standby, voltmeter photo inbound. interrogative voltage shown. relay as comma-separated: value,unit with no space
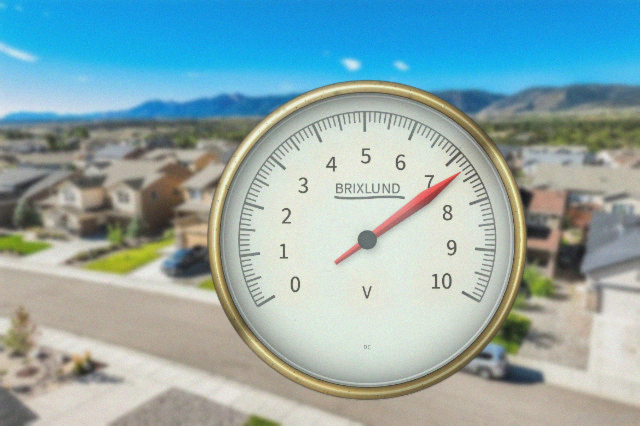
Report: 7.3,V
